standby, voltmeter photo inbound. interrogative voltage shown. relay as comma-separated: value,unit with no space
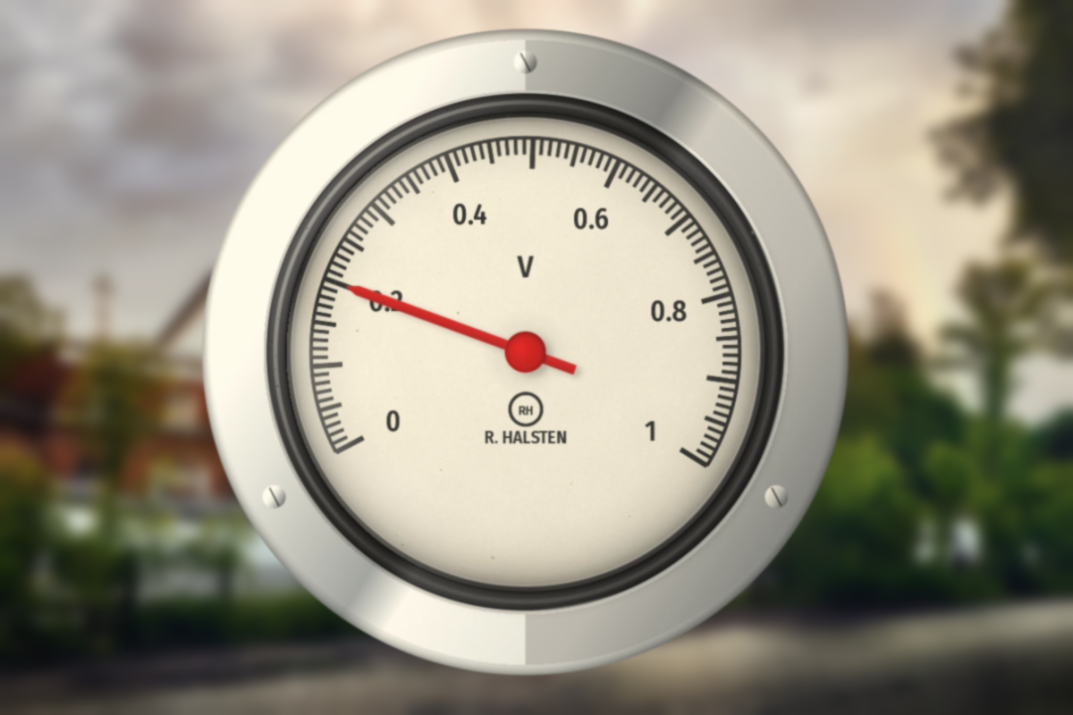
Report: 0.2,V
